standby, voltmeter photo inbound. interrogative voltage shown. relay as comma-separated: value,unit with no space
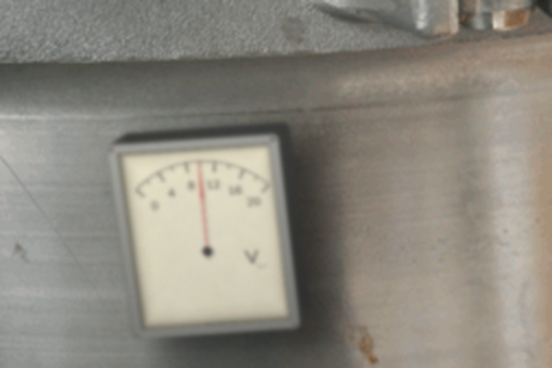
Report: 10,V
